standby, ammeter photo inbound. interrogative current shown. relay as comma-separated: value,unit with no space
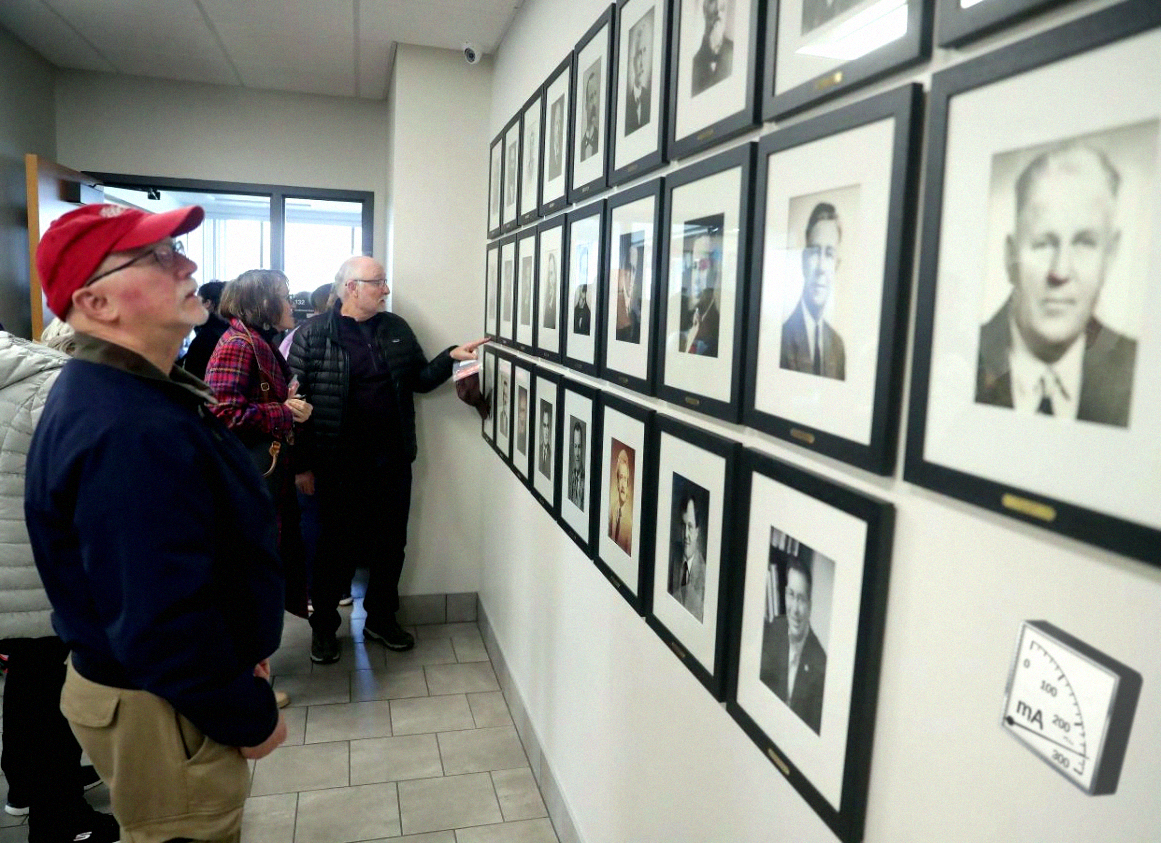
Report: 260,mA
